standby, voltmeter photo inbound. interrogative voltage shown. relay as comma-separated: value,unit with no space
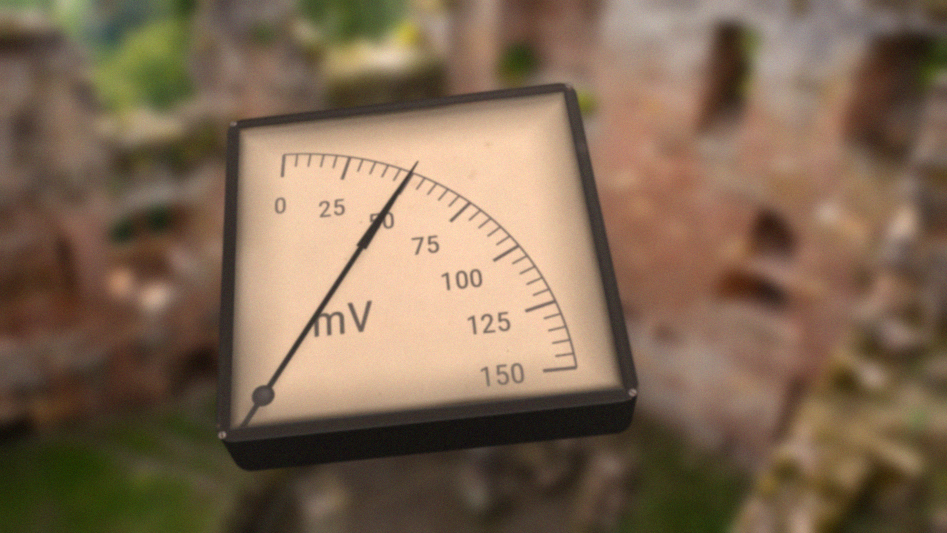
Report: 50,mV
